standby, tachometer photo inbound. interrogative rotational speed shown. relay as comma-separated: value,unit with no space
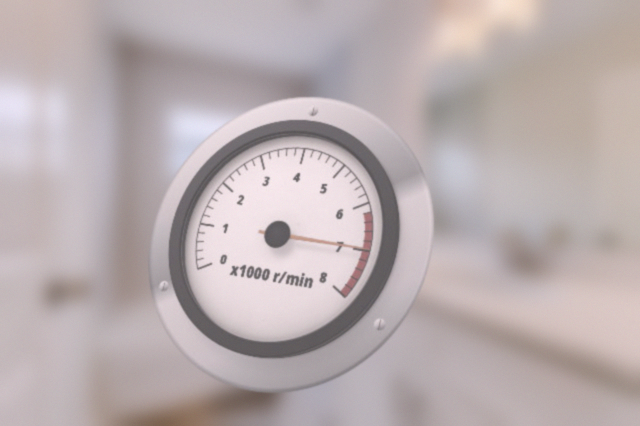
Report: 7000,rpm
